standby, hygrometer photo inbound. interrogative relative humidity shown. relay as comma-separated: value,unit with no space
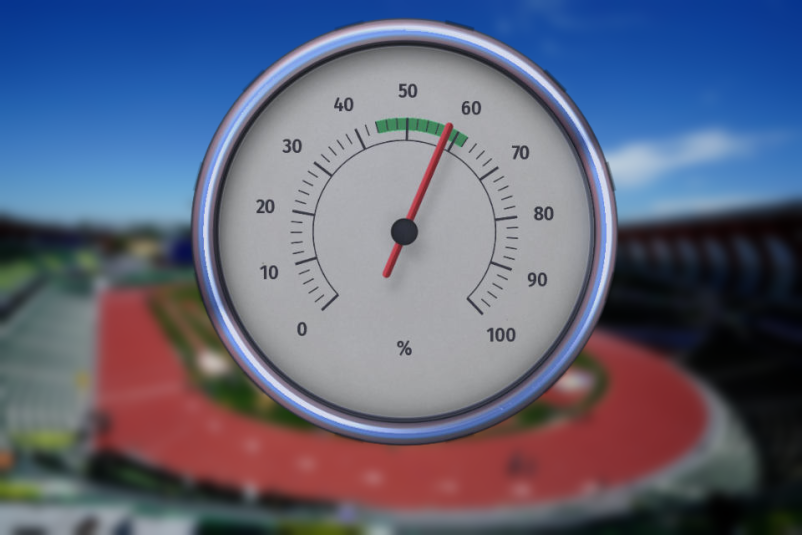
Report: 58,%
